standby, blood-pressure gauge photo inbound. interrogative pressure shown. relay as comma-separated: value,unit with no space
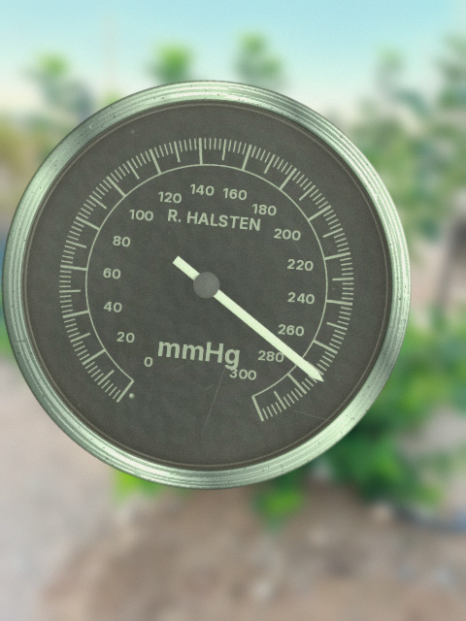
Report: 272,mmHg
